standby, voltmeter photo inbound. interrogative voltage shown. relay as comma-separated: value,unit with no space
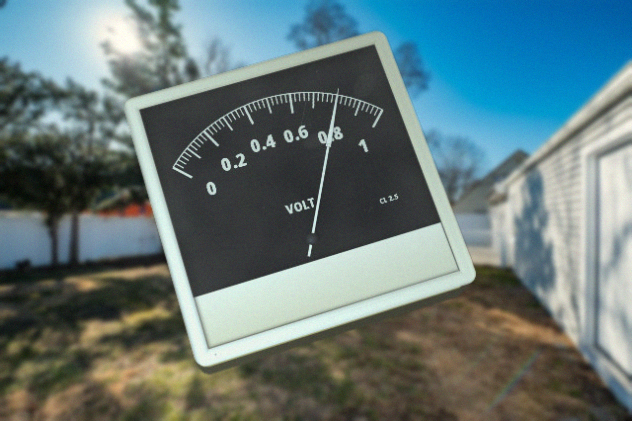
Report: 0.8,V
